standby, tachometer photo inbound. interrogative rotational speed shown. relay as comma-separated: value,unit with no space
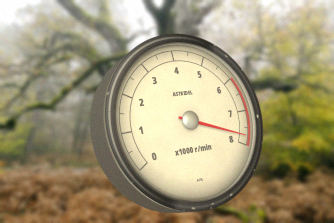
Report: 7750,rpm
